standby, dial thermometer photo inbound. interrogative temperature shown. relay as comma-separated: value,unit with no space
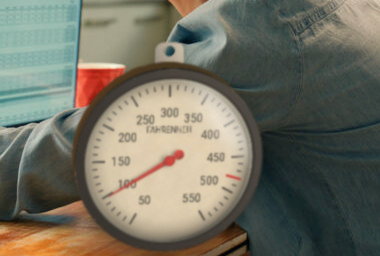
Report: 100,°F
